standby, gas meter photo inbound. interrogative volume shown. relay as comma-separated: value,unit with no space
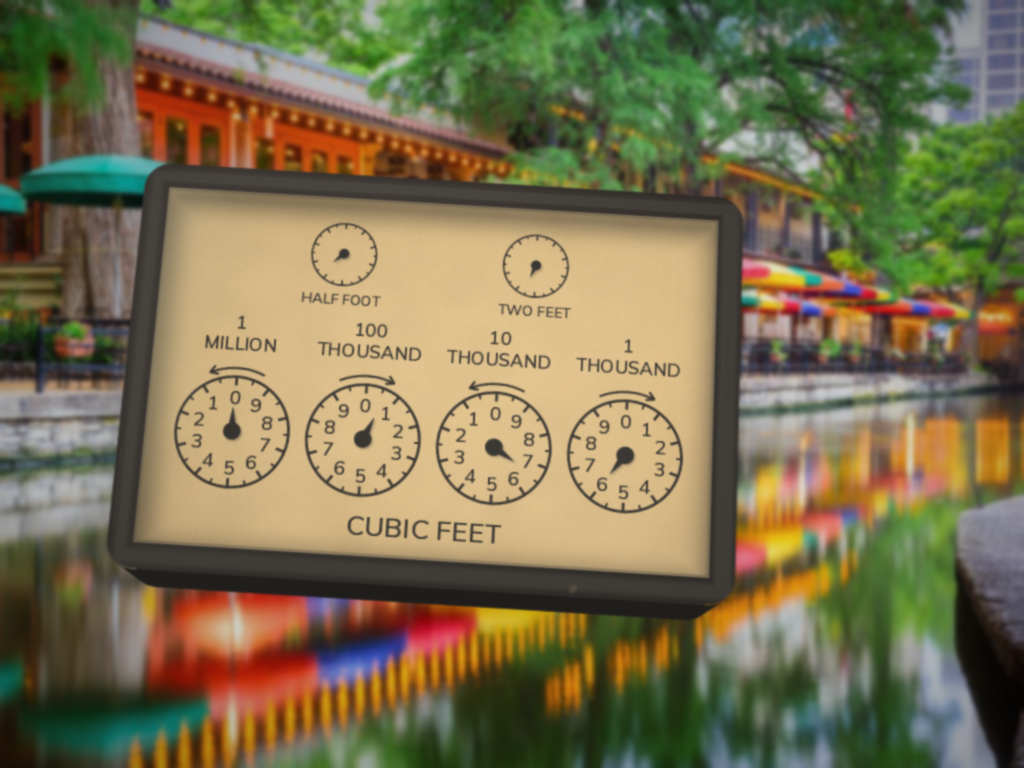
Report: 6600,ft³
